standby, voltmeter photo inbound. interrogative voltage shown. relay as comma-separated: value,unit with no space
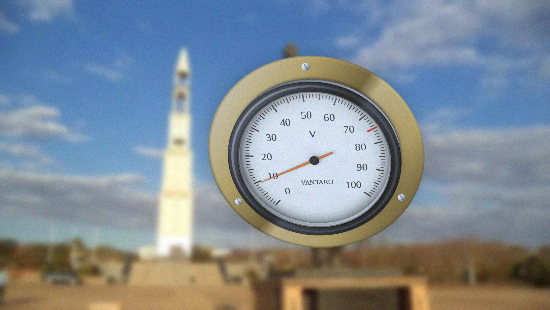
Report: 10,V
